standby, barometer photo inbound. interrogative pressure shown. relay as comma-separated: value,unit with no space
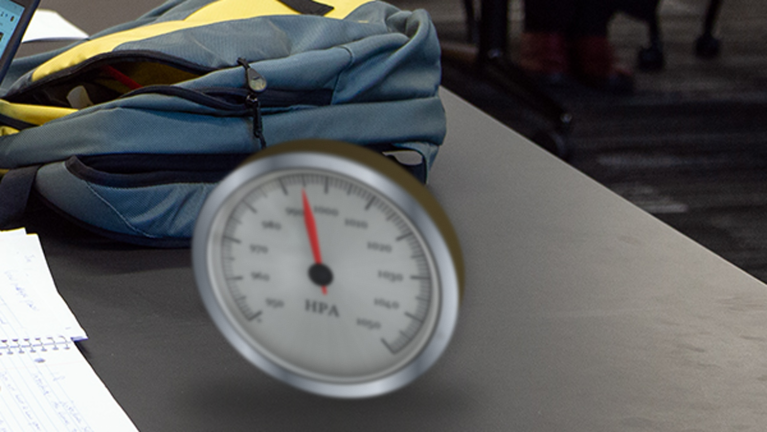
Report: 995,hPa
